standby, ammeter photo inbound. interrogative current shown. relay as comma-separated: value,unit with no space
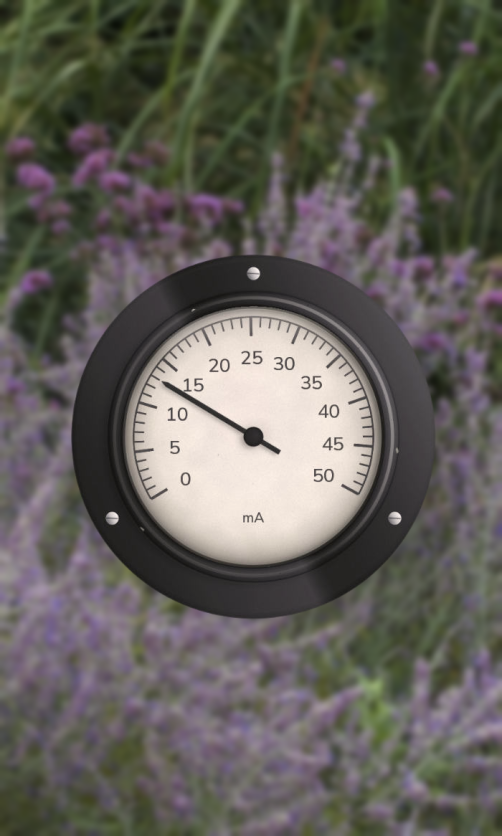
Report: 13,mA
